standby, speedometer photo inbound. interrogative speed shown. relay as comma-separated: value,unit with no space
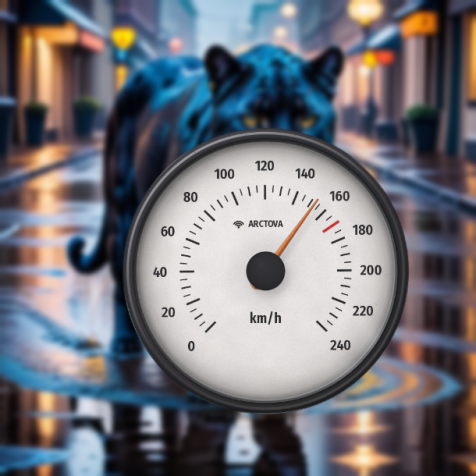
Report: 152.5,km/h
